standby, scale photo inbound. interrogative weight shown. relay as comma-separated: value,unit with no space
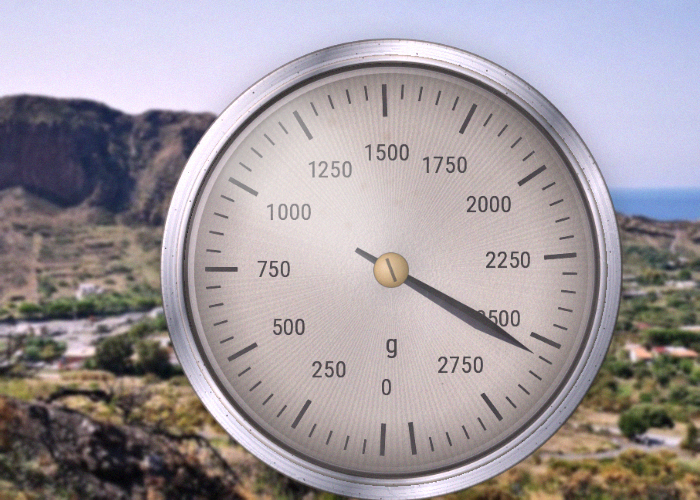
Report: 2550,g
